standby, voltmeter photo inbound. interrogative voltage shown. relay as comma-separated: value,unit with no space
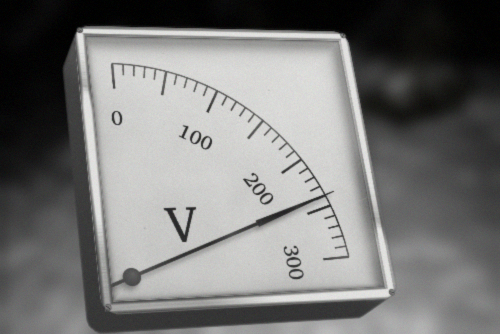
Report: 240,V
